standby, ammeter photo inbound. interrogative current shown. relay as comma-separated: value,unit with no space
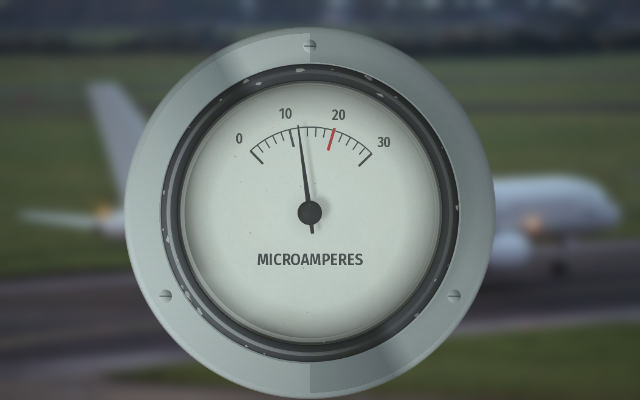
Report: 12,µA
